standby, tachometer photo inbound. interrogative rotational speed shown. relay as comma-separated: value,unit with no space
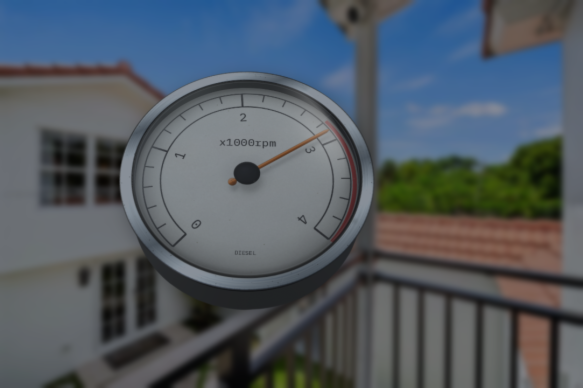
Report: 2900,rpm
